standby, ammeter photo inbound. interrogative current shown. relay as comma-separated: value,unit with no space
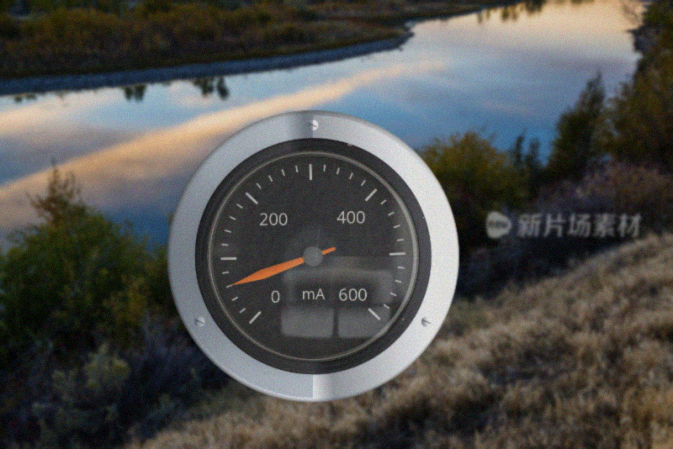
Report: 60,mA
